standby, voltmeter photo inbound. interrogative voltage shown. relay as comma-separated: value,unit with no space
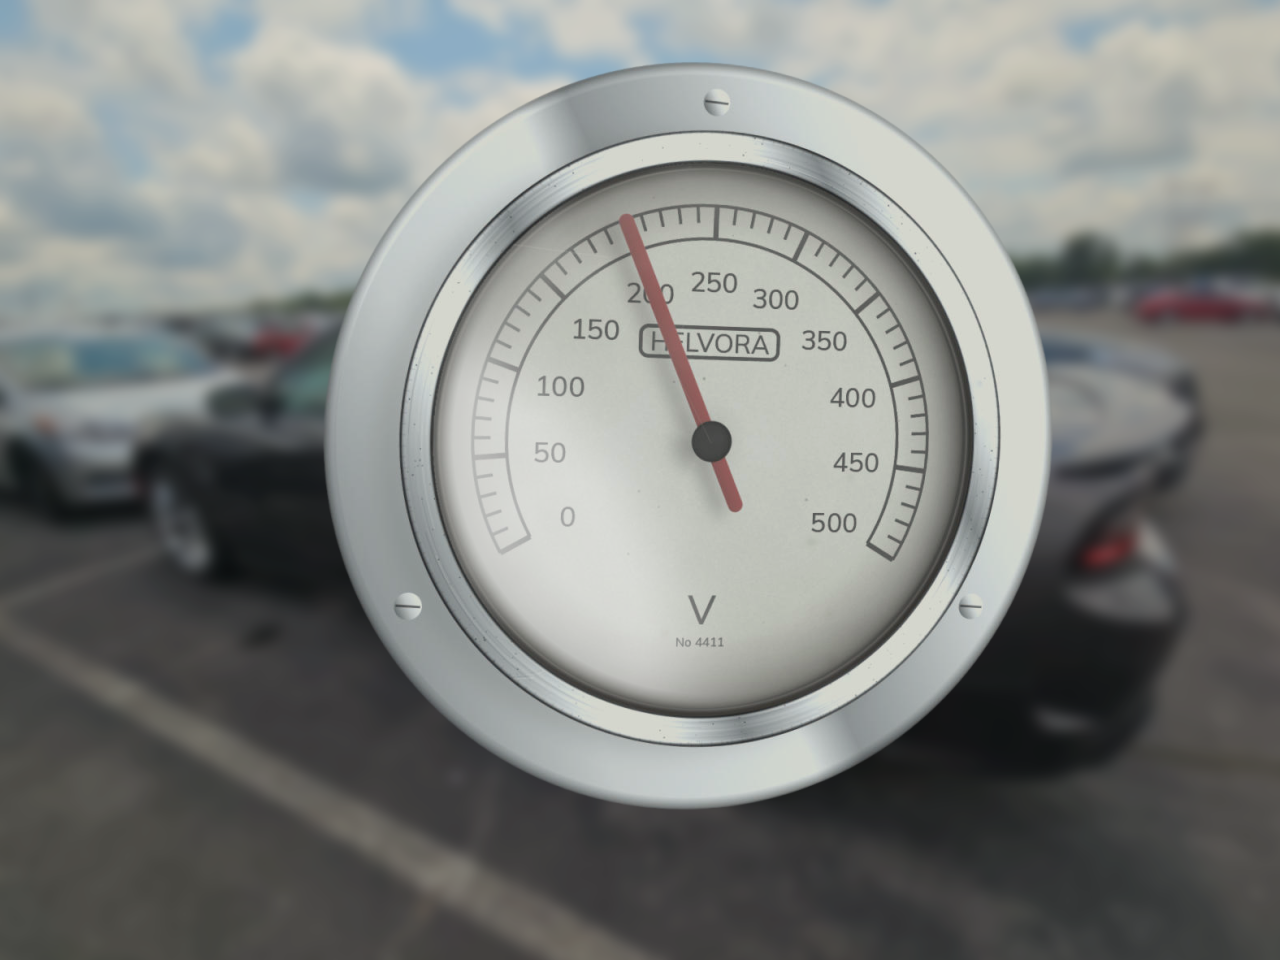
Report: 200,V
